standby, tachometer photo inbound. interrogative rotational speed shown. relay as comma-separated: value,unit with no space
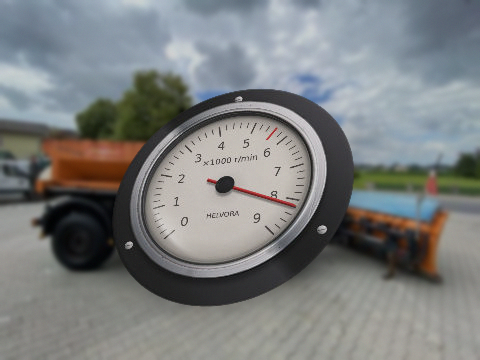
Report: 8200,rpm
